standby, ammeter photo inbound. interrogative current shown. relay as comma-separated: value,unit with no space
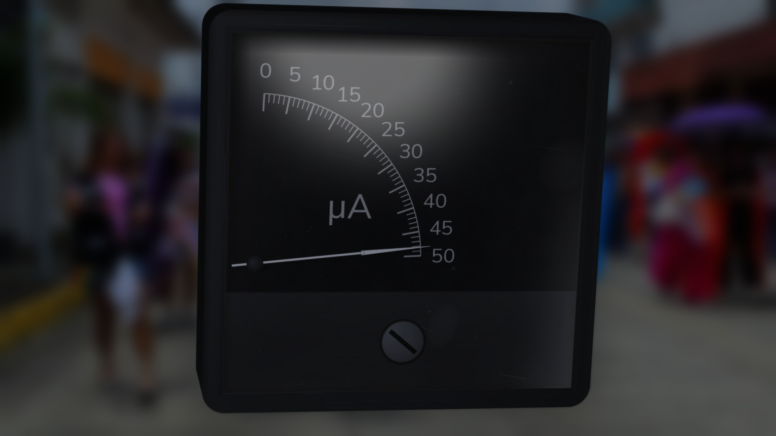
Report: 48,µA
